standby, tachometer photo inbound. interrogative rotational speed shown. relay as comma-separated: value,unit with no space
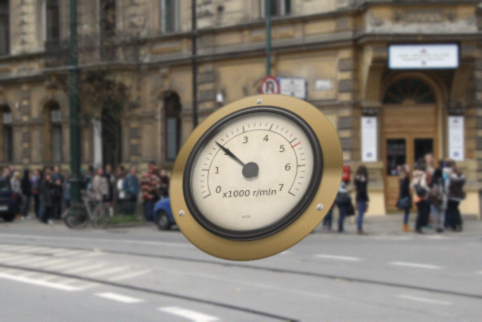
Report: 2000,rpm
